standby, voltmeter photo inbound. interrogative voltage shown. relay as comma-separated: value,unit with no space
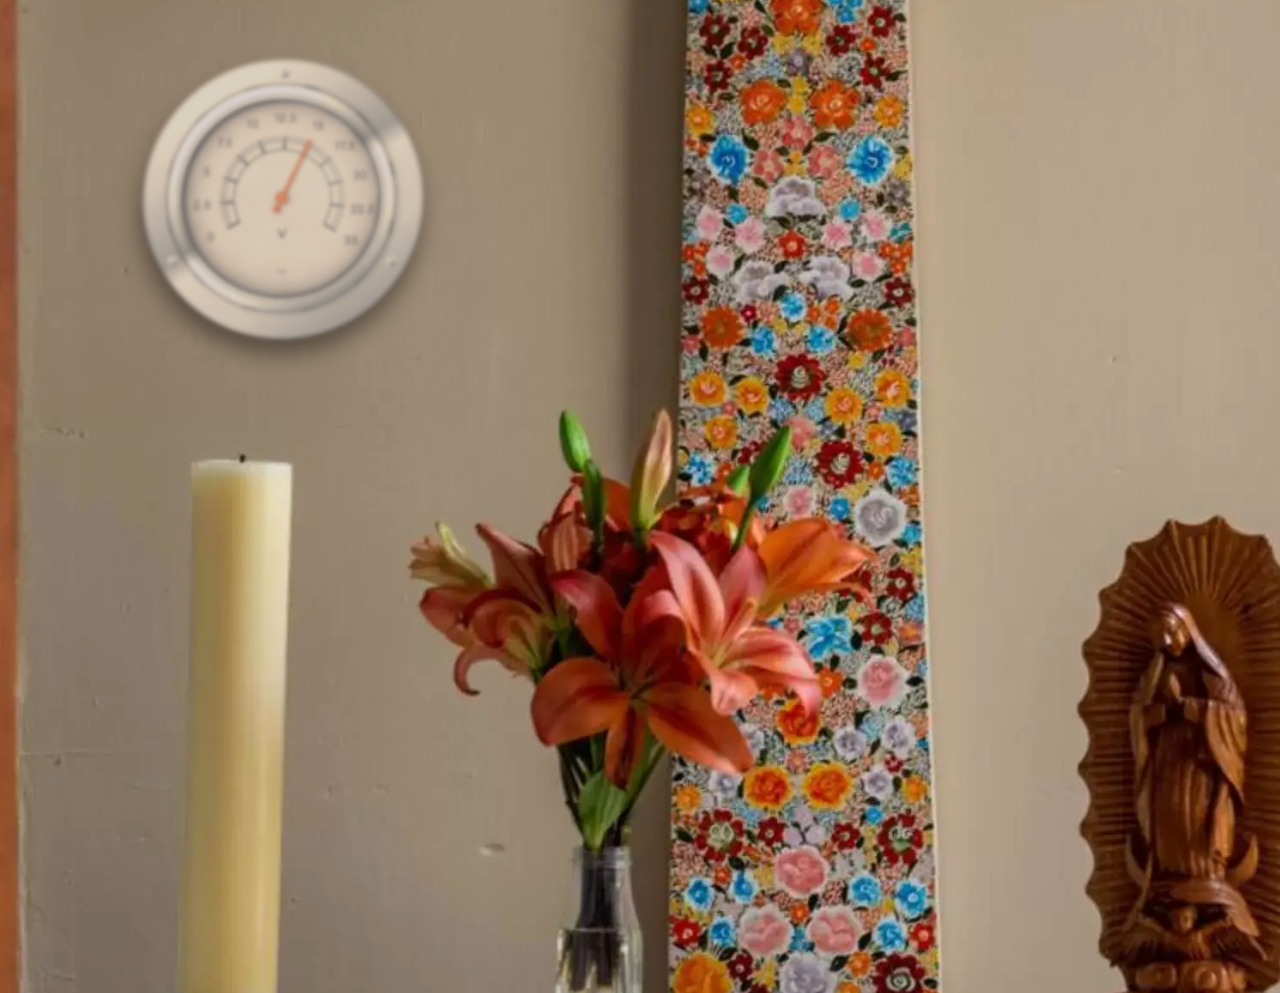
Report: 15,V
